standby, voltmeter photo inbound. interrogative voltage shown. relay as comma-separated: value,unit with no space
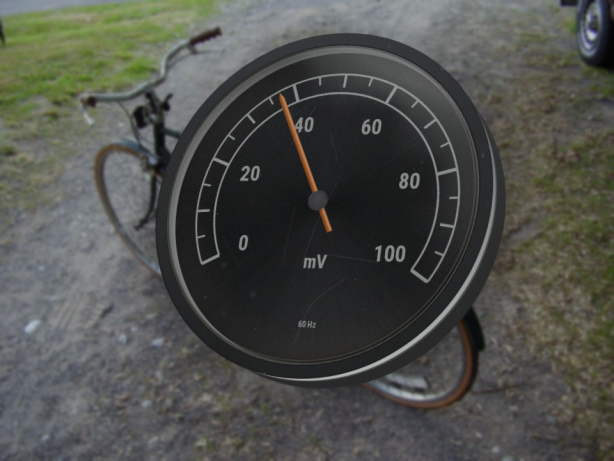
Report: 37.5,mV
